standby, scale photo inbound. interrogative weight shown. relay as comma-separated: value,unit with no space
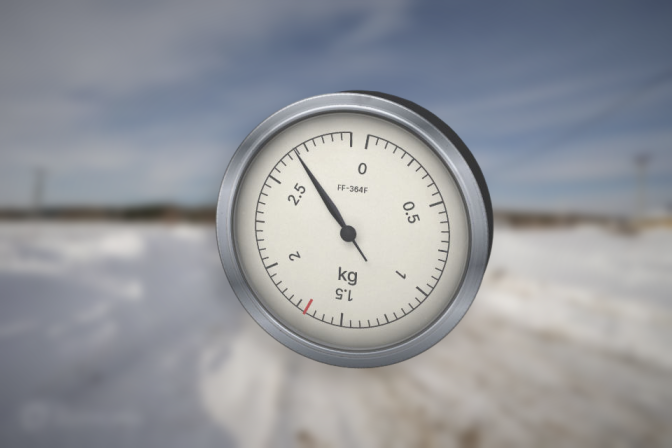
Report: 2.7,kg
